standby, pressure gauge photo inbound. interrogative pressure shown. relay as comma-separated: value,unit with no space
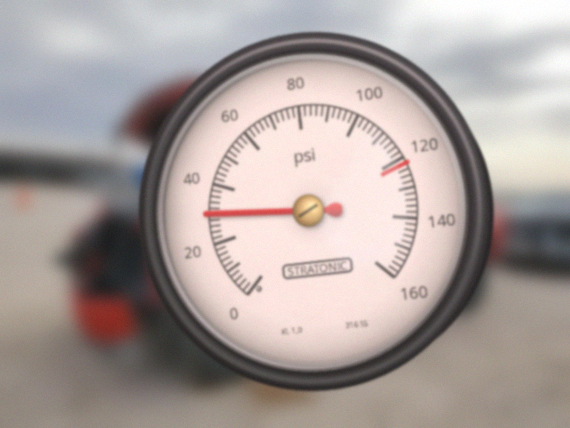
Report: 30,psi
